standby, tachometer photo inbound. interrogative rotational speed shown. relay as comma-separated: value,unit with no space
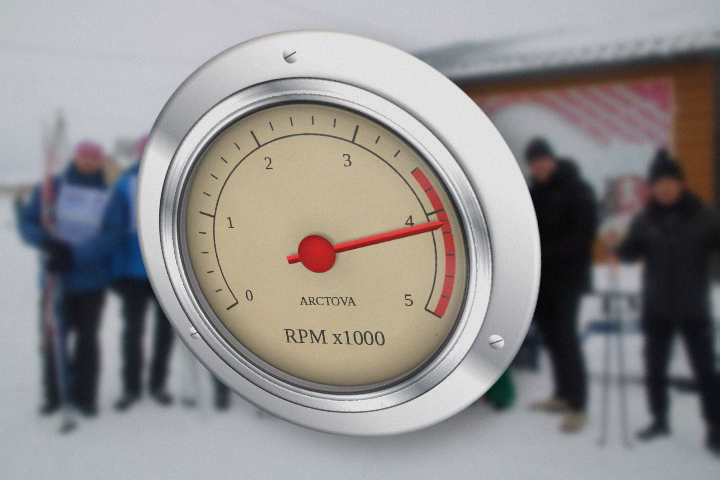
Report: 4100,rpm
